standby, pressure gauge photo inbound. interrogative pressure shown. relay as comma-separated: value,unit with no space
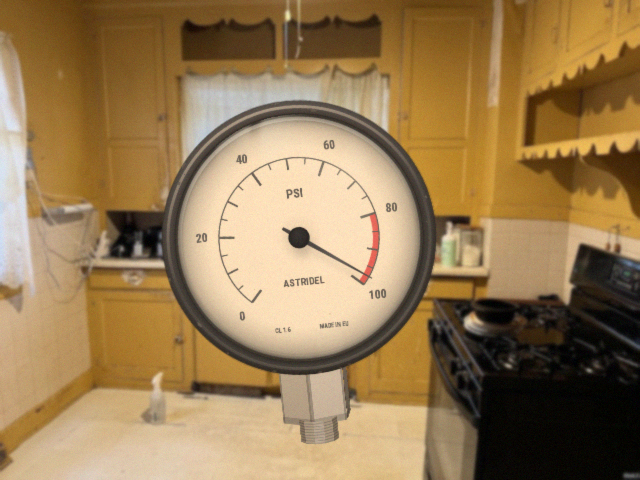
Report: 97.5,psi
